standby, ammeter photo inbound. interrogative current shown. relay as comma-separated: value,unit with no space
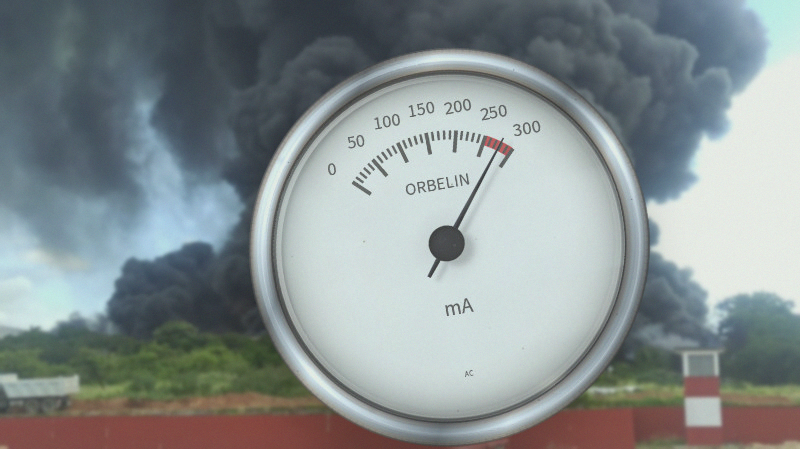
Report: 280,mA
